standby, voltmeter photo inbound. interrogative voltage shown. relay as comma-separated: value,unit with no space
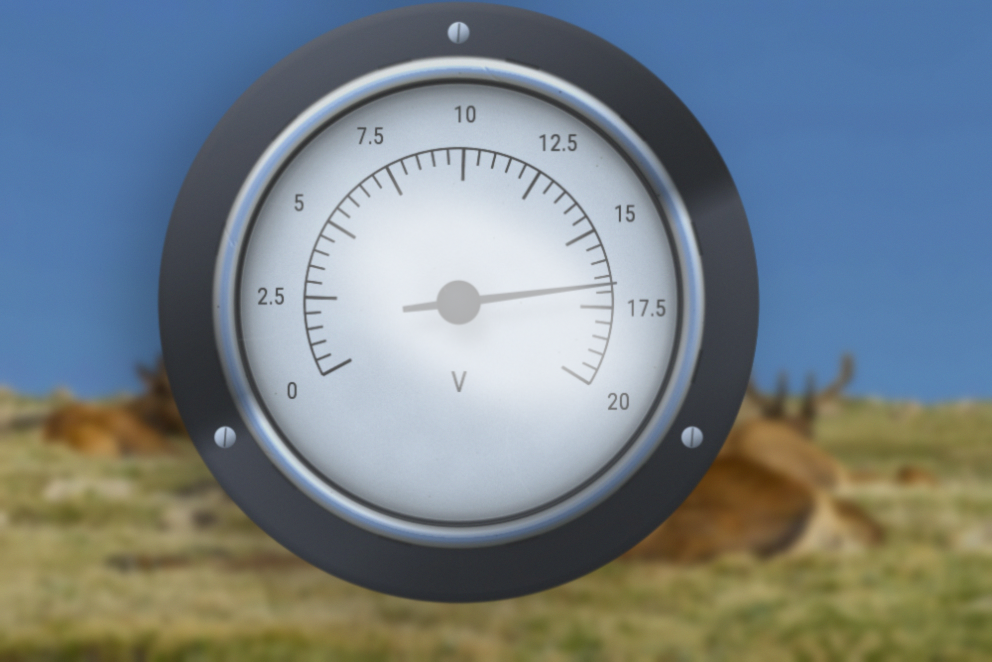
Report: 16.75,V
